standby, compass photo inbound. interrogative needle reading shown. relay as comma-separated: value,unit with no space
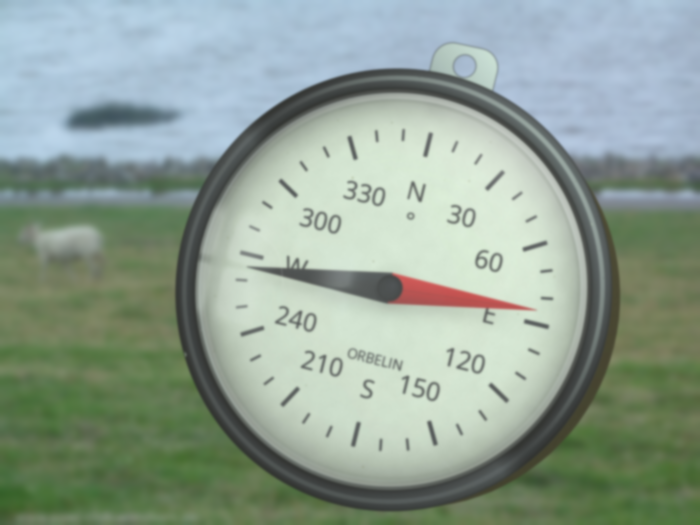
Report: 85,°
